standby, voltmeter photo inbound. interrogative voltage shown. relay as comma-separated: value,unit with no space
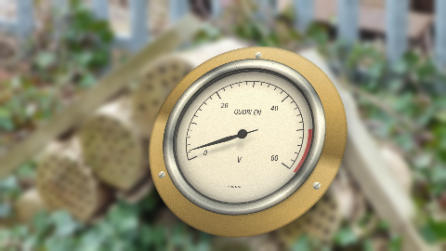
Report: 2,V
